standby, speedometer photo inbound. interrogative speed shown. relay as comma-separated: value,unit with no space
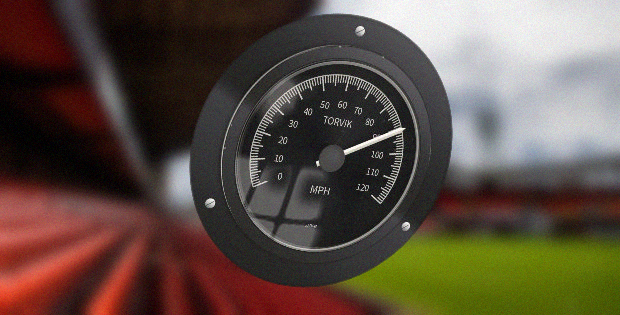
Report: 90,mph
